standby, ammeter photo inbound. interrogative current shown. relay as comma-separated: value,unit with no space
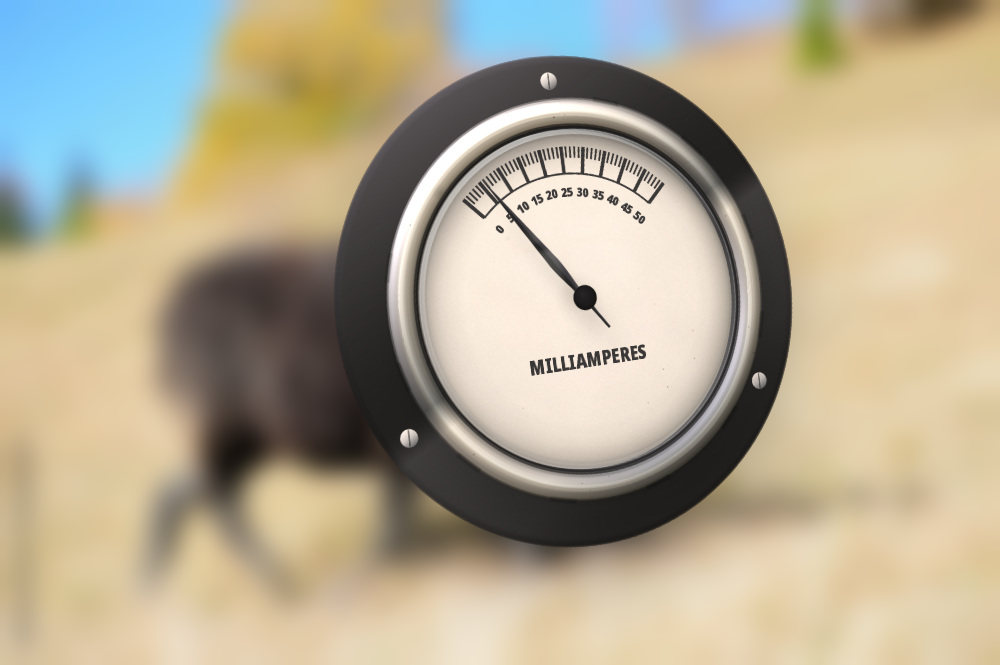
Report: 5,mA
